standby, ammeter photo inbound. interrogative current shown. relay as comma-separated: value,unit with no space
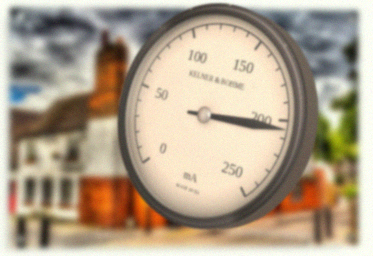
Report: 205,mA
